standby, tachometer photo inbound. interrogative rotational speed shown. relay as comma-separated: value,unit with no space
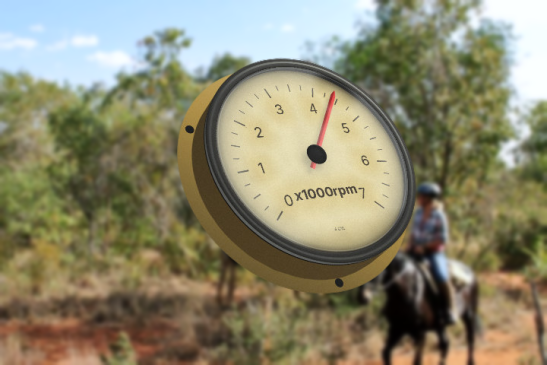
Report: 4375,rpm
